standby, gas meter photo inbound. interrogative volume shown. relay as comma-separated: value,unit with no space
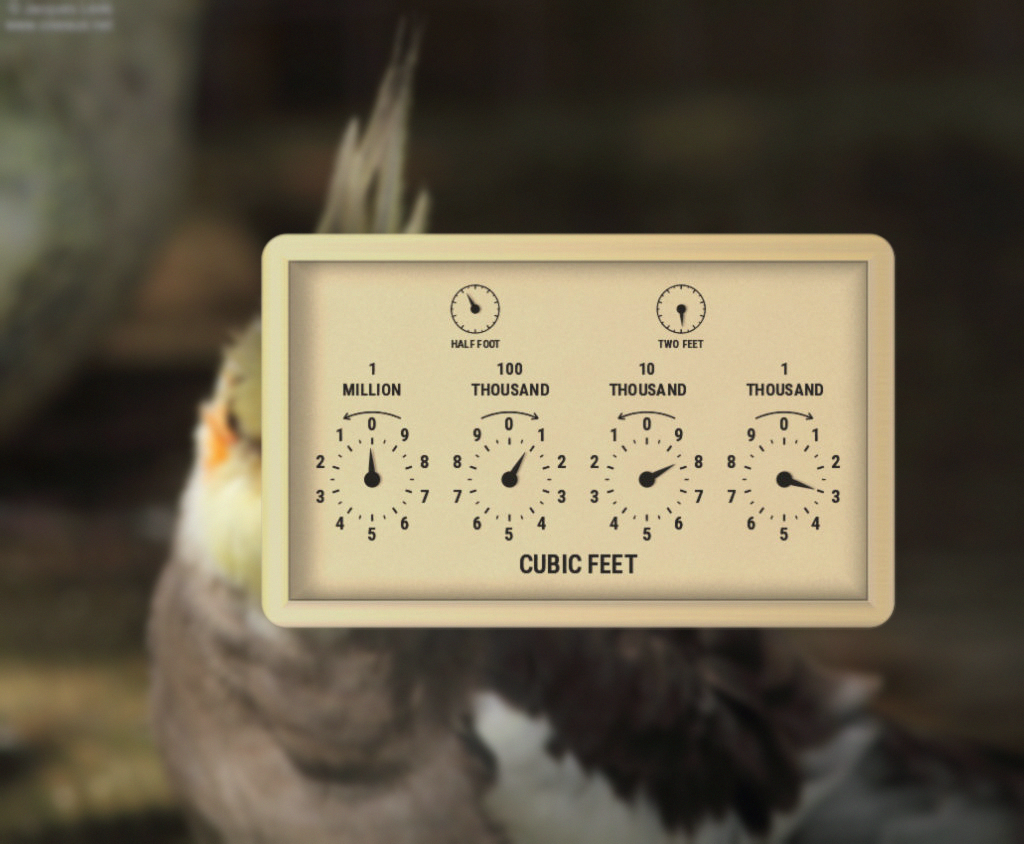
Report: 8300,ft³
